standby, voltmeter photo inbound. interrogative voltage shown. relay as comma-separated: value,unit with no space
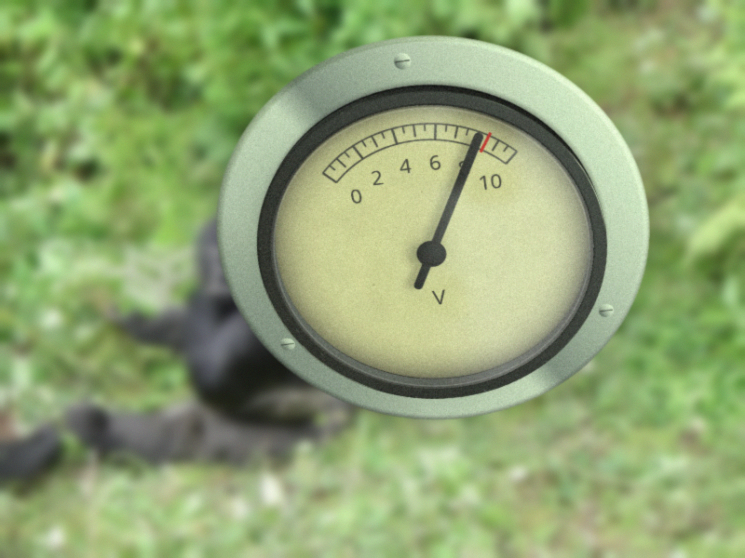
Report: 8,V
